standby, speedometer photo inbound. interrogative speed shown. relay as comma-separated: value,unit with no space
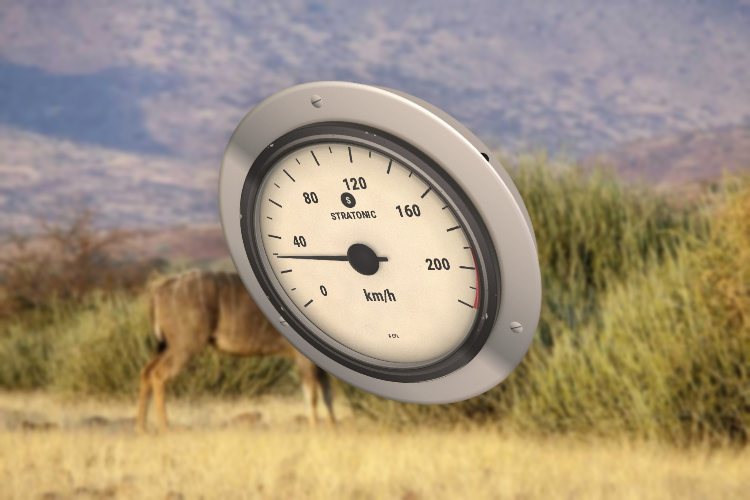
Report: 30,km/h
